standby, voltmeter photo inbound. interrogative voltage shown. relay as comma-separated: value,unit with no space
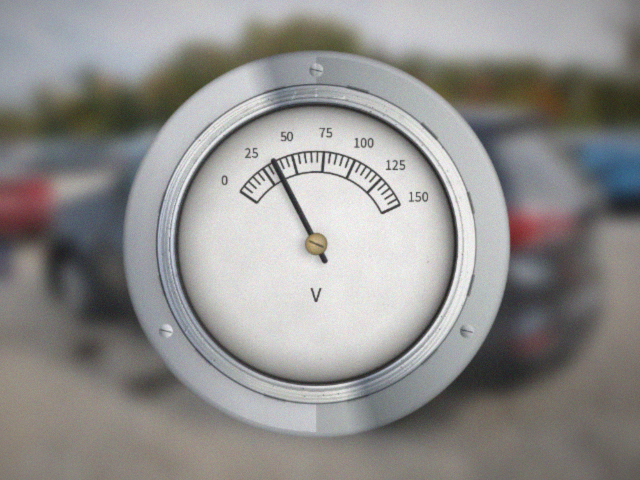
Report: 35,V
